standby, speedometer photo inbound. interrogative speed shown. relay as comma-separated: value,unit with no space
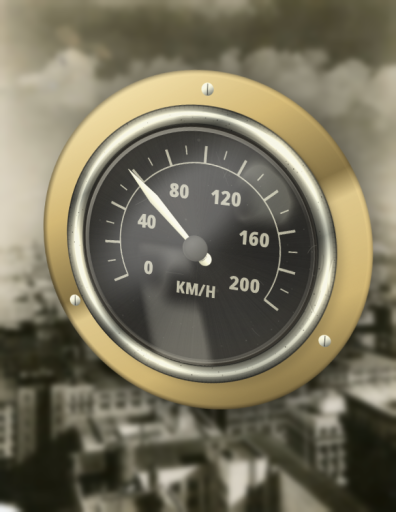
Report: 60,km/h
